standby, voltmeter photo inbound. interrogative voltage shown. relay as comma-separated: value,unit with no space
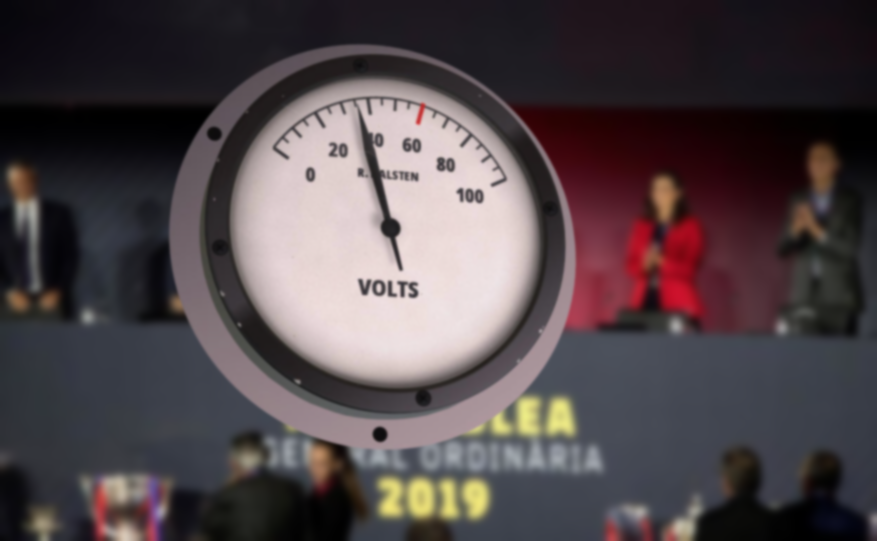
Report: 35,V
